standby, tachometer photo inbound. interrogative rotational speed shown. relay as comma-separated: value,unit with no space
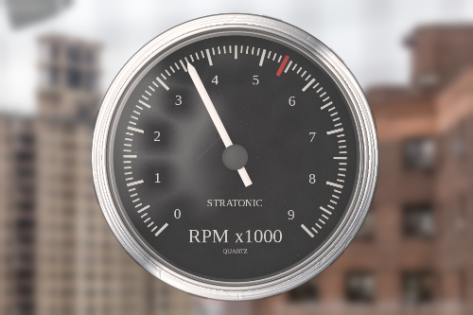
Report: 3600,rpm
